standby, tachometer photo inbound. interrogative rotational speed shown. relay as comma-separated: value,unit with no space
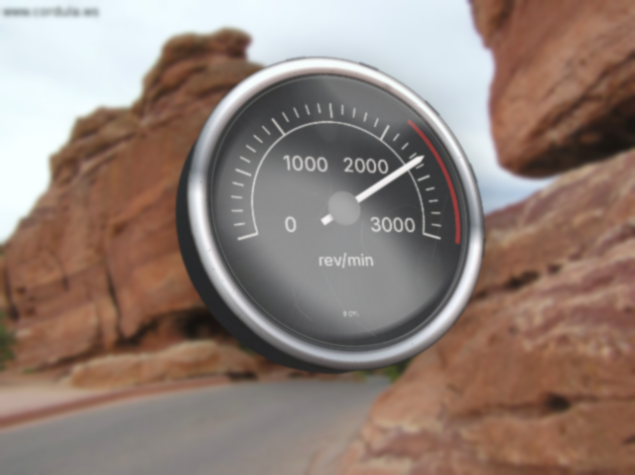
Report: 2350,rpm
